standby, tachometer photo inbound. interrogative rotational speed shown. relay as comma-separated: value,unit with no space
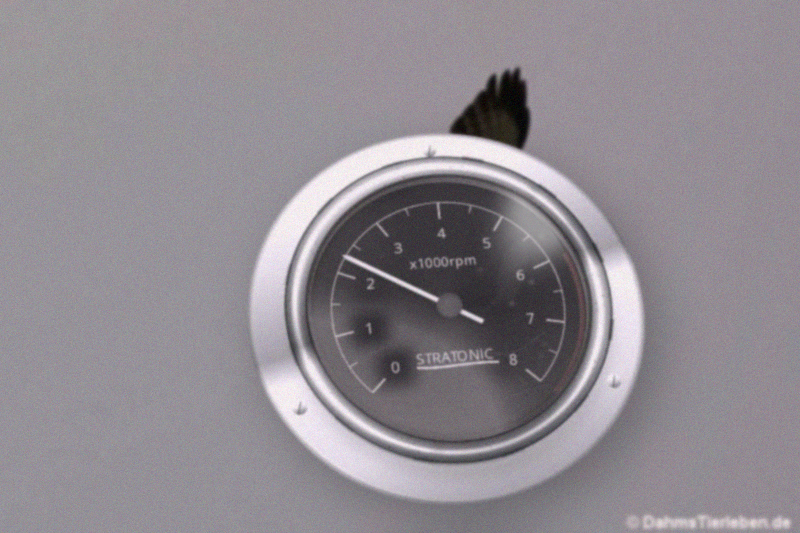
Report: 2250,rpm
